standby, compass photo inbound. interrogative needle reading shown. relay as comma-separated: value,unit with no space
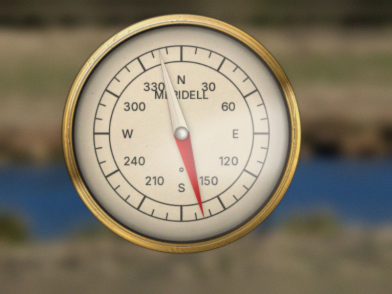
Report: 165,°
